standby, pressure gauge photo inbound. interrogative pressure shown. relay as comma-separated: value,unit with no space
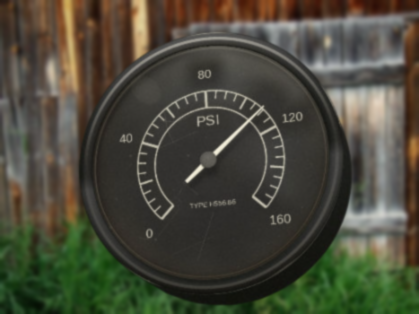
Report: 110,psi
